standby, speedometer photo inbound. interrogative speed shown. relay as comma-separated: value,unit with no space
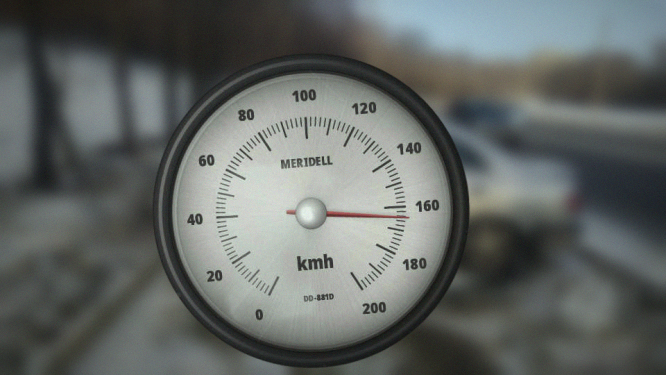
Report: 164,km/h
